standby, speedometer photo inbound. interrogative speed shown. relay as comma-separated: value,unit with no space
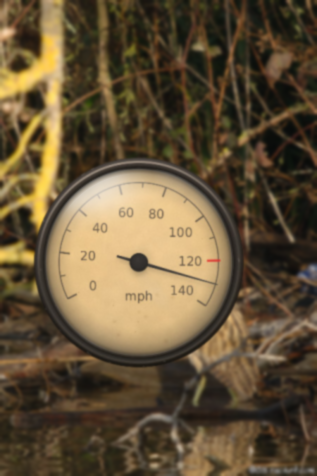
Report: 130,mph
